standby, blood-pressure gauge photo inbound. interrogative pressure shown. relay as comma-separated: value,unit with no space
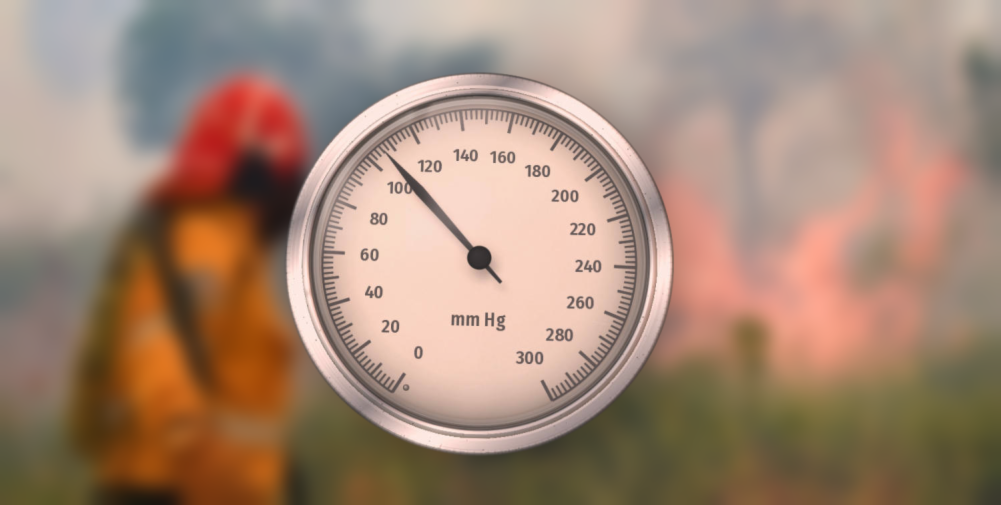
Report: 106,mmHg
